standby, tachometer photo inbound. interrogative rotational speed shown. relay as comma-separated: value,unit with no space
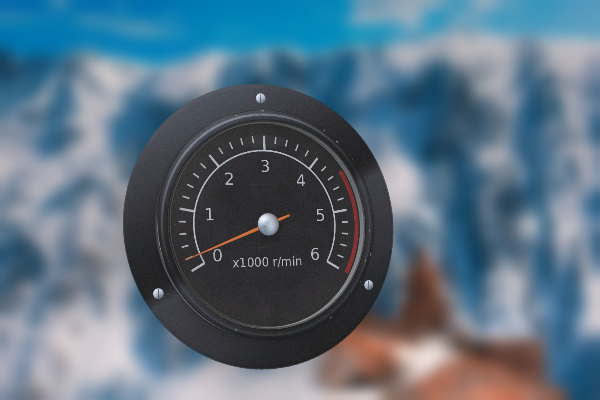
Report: 200,rpm
